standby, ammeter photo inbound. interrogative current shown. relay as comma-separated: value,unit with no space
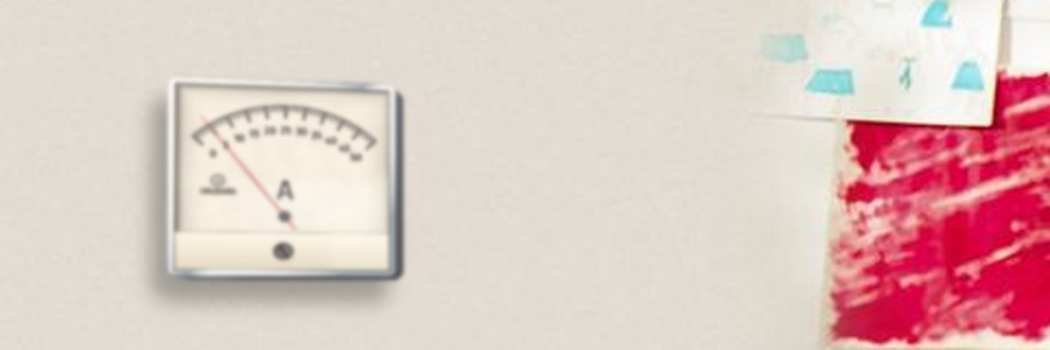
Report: 5,A
